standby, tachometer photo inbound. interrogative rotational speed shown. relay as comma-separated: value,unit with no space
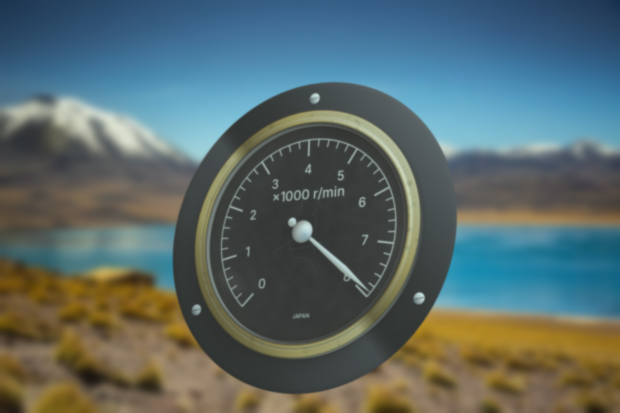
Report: 7900,rpm
